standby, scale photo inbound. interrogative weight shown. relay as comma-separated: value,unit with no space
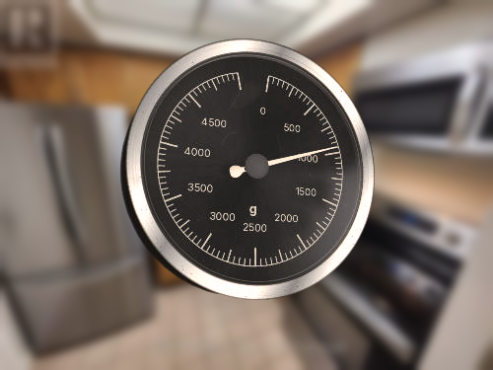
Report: 950,g
